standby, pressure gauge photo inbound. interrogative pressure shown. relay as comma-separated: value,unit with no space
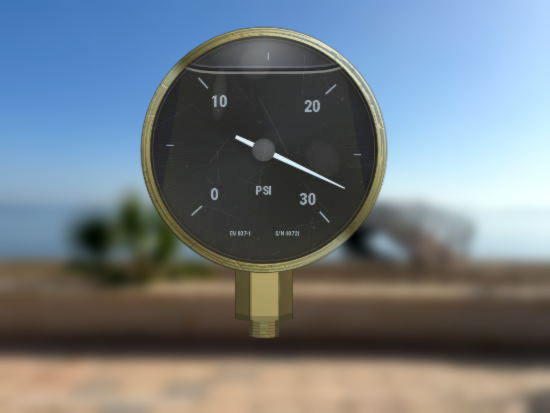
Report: 27.5,psi
